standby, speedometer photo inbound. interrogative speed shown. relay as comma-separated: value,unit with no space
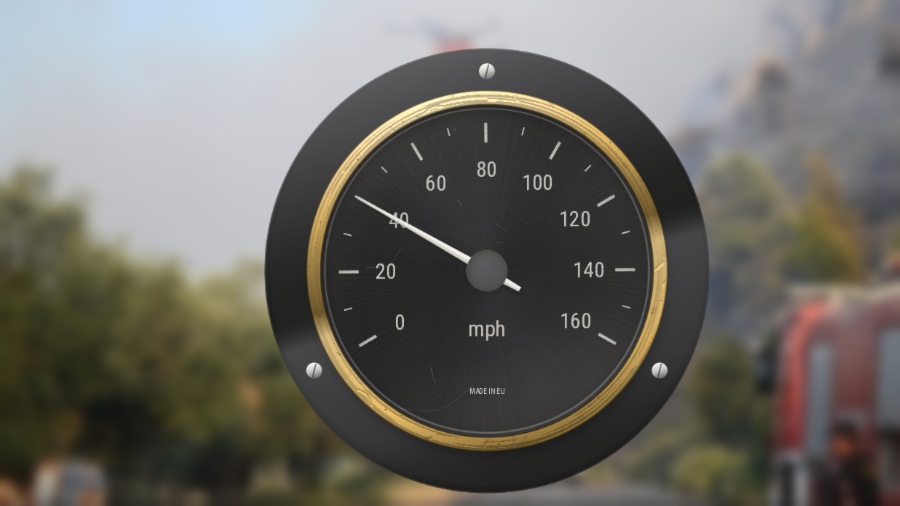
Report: 40,mph
